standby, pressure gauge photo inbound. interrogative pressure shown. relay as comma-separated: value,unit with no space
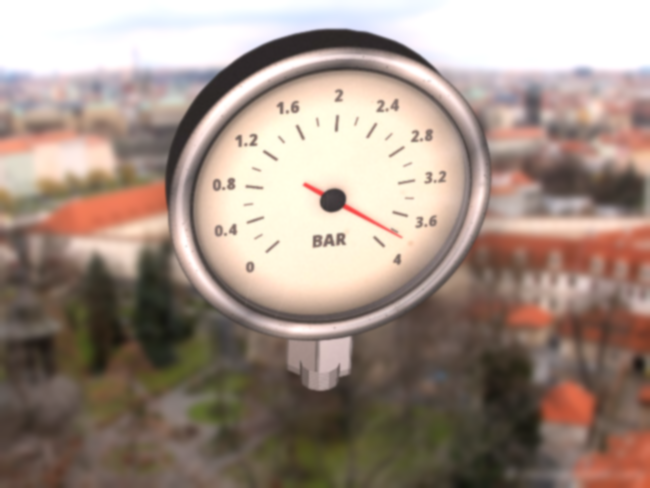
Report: 3.8,bar
